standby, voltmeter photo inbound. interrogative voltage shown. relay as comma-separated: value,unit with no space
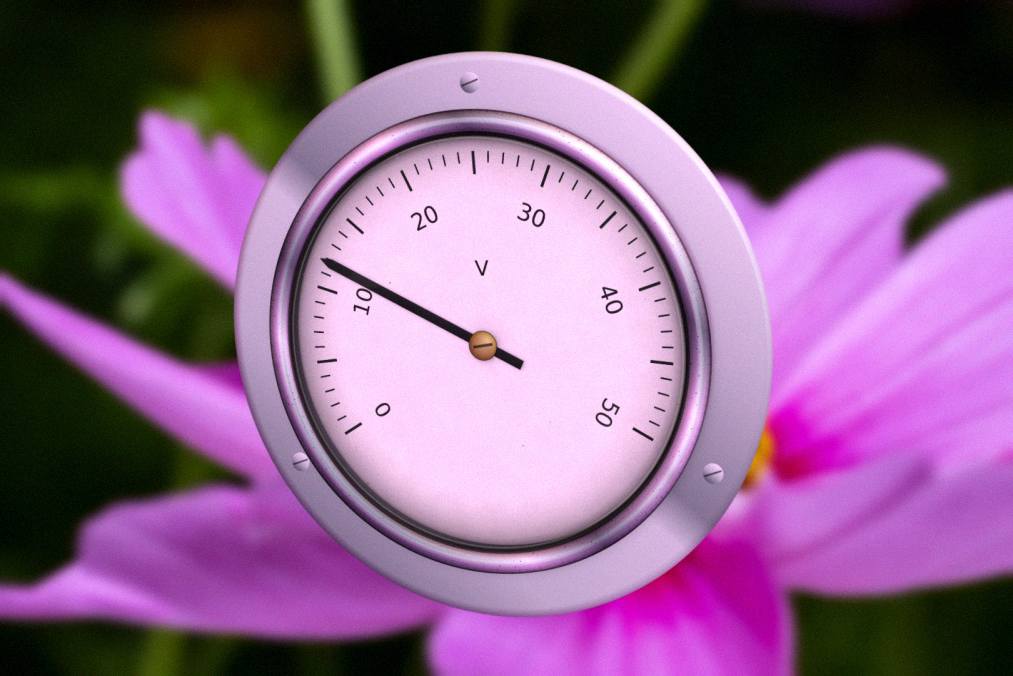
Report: 12,V
